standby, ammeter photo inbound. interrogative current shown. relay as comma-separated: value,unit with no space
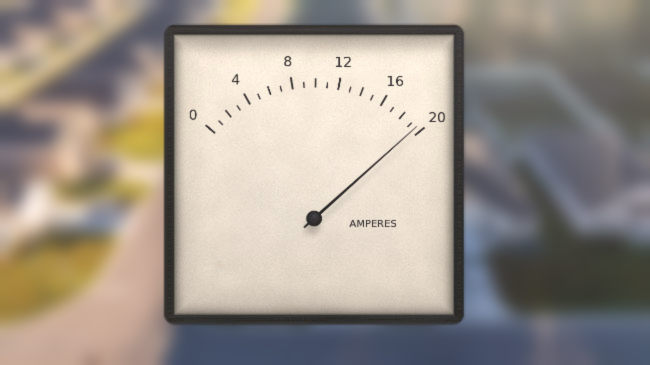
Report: 19.5,A
